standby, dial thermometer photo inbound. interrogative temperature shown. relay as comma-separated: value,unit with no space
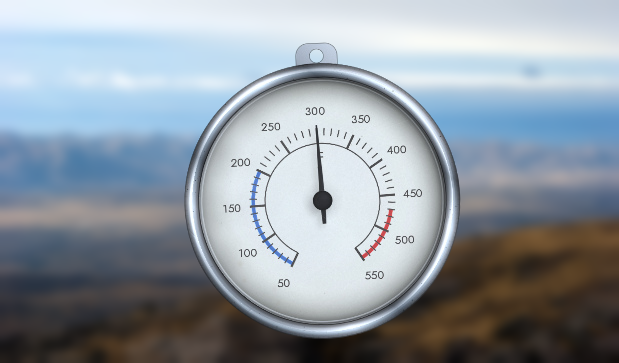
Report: 300,°F
